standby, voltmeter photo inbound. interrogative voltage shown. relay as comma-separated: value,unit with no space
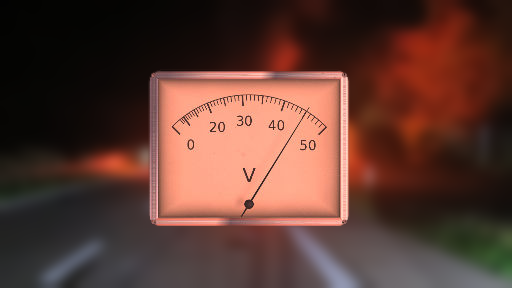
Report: 45,V
